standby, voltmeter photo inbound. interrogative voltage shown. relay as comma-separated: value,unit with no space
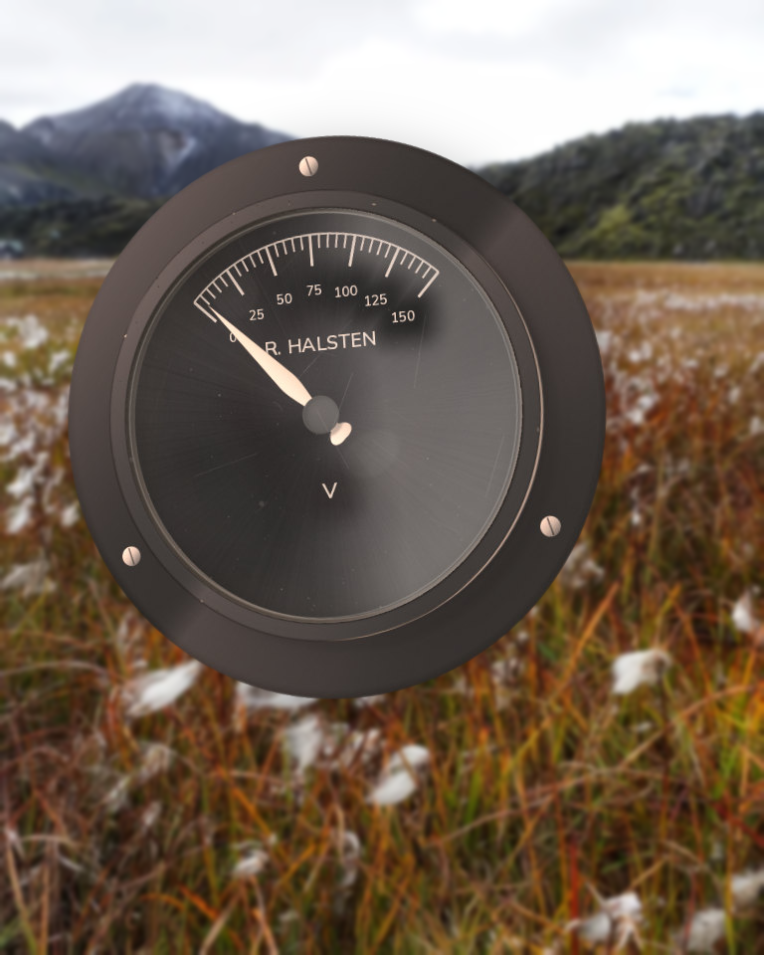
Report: 5,V
